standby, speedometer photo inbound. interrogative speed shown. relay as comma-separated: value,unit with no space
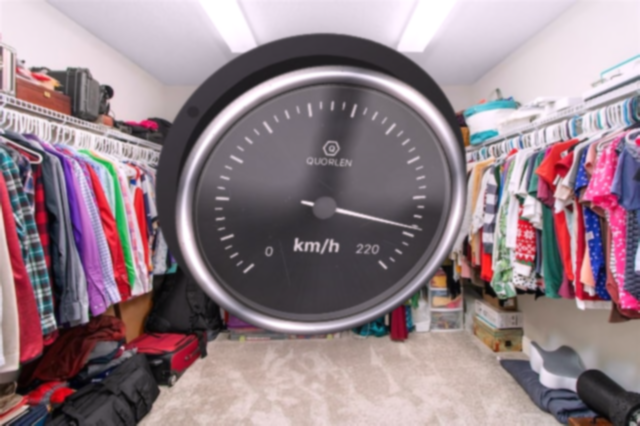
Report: 195,km/h
